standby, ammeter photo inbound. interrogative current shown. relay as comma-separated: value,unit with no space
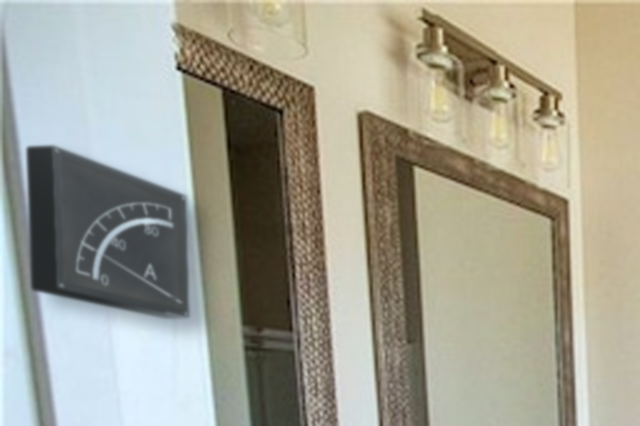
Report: 20,A
